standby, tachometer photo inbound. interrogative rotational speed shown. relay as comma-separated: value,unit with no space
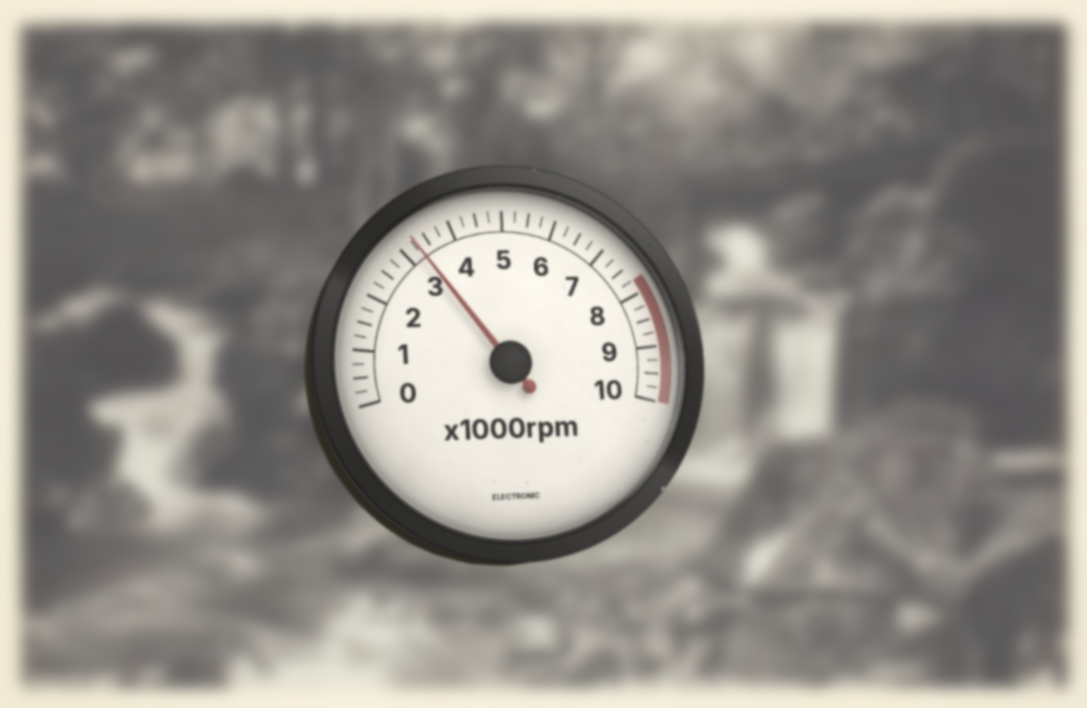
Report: 3250,rpm
